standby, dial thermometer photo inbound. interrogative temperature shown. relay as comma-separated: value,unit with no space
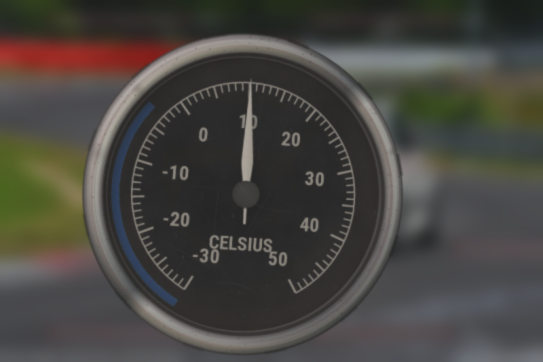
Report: 10,°C
